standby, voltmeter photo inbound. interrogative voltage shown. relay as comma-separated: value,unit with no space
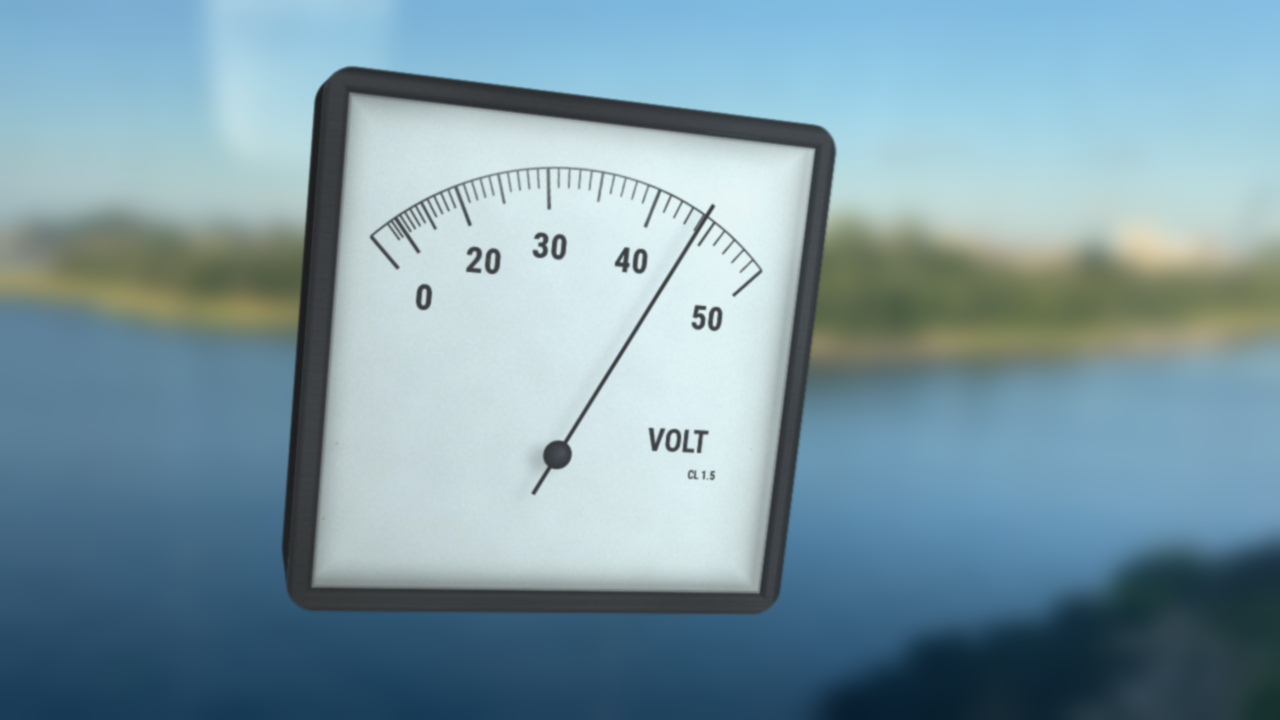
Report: 44,V
